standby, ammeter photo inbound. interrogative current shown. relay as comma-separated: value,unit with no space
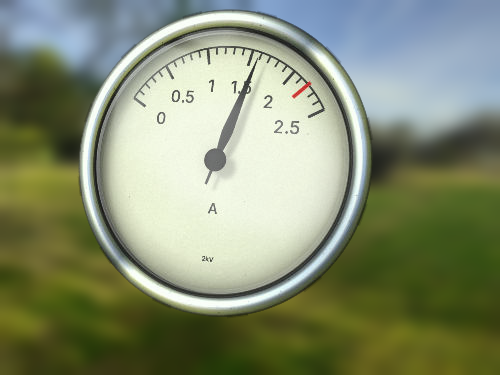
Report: 1.6,A
